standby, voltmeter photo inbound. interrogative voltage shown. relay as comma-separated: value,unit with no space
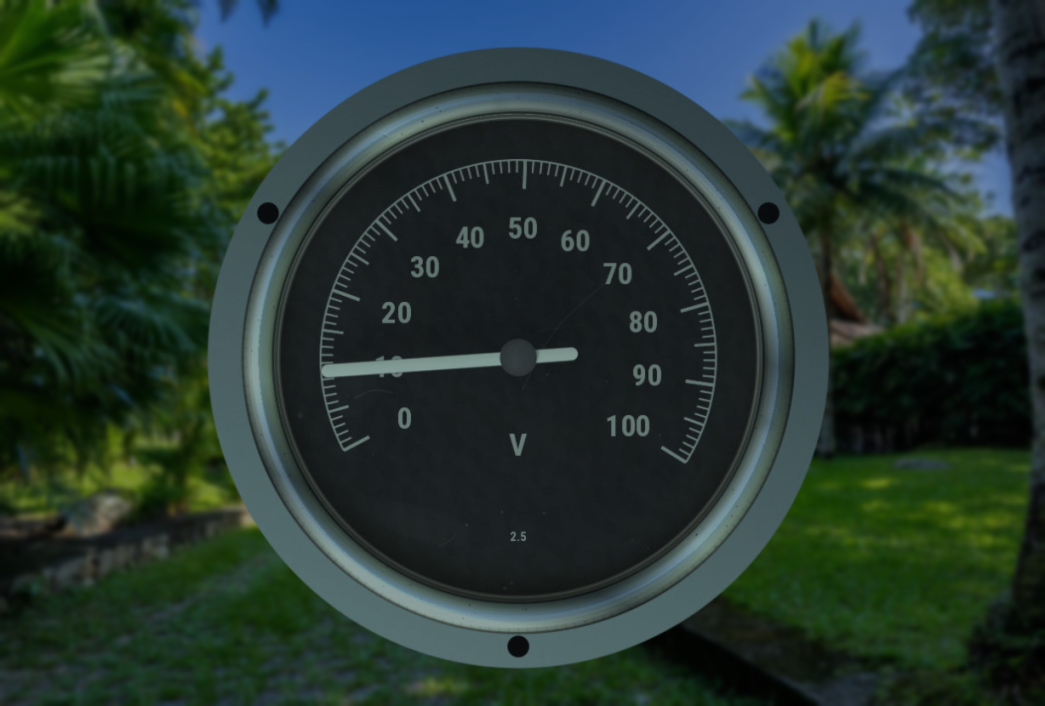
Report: 10,V
